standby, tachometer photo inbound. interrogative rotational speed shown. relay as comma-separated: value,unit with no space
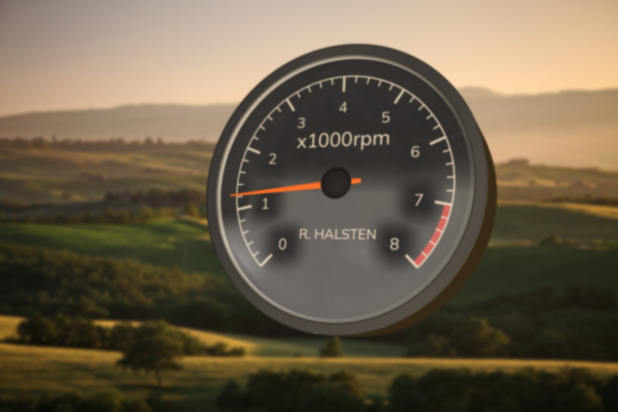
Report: 1200,rpm
